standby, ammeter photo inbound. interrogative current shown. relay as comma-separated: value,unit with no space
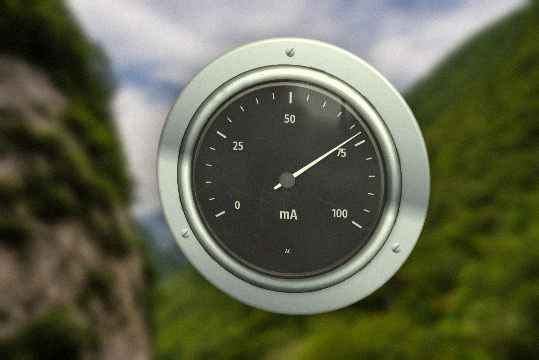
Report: 72.5,mA
